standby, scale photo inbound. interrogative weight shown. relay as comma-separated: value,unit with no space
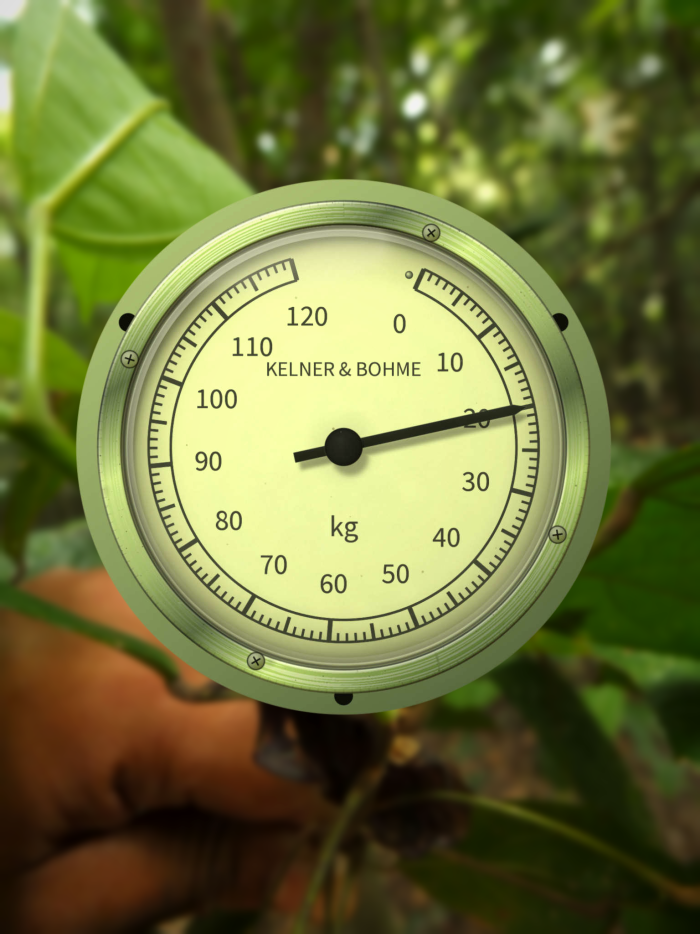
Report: 20,kg
